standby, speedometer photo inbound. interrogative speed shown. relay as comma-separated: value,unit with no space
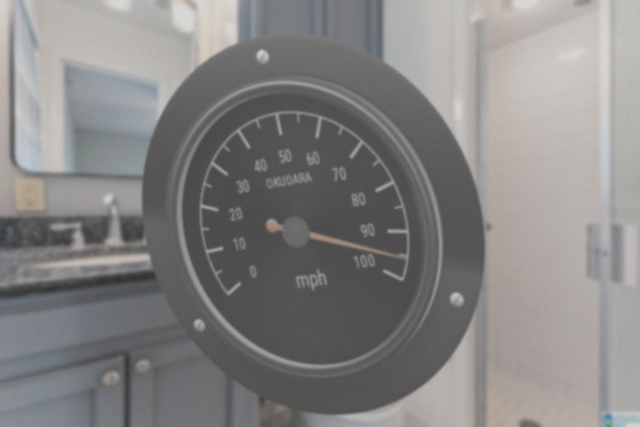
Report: 95,mph
